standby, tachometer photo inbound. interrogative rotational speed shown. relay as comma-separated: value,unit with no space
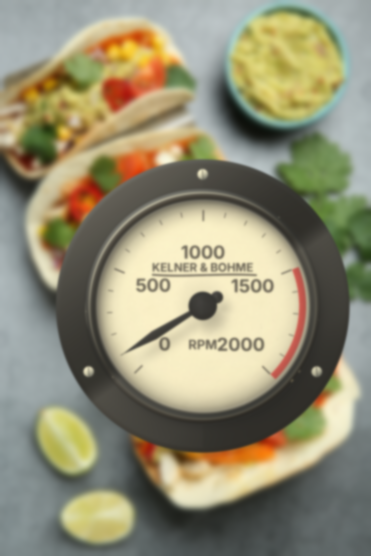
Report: 100,rpm
